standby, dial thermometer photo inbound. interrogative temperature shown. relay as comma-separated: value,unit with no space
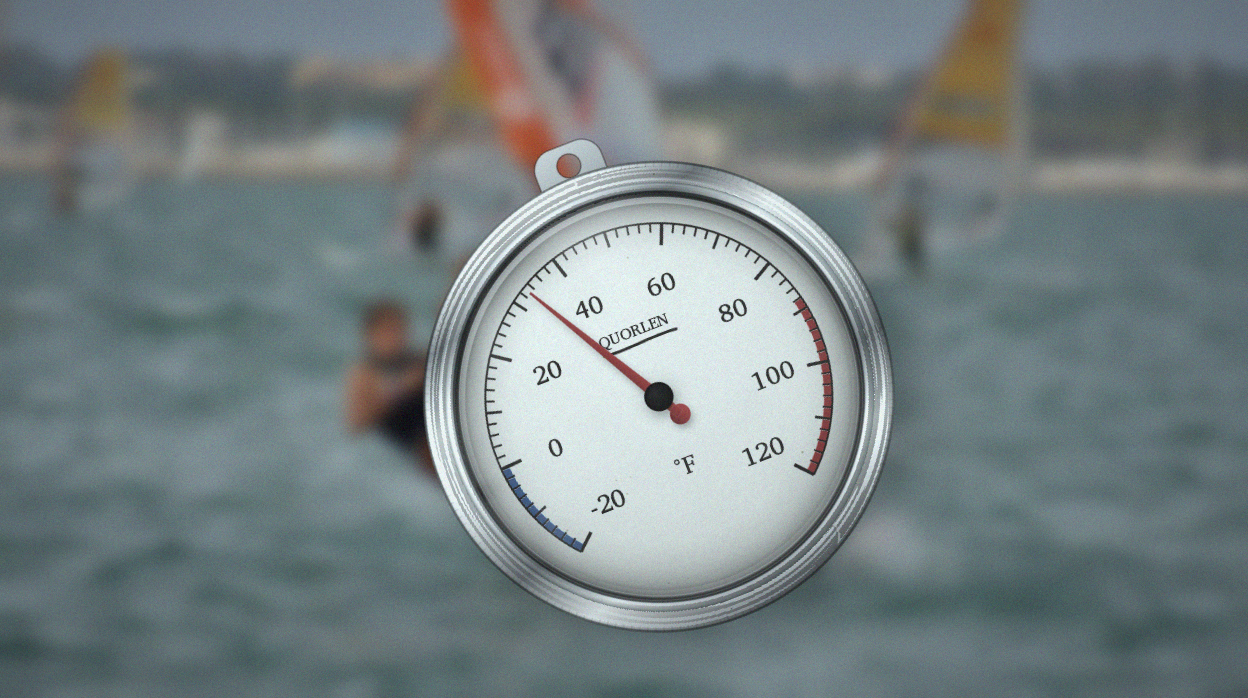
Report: 33,°F
